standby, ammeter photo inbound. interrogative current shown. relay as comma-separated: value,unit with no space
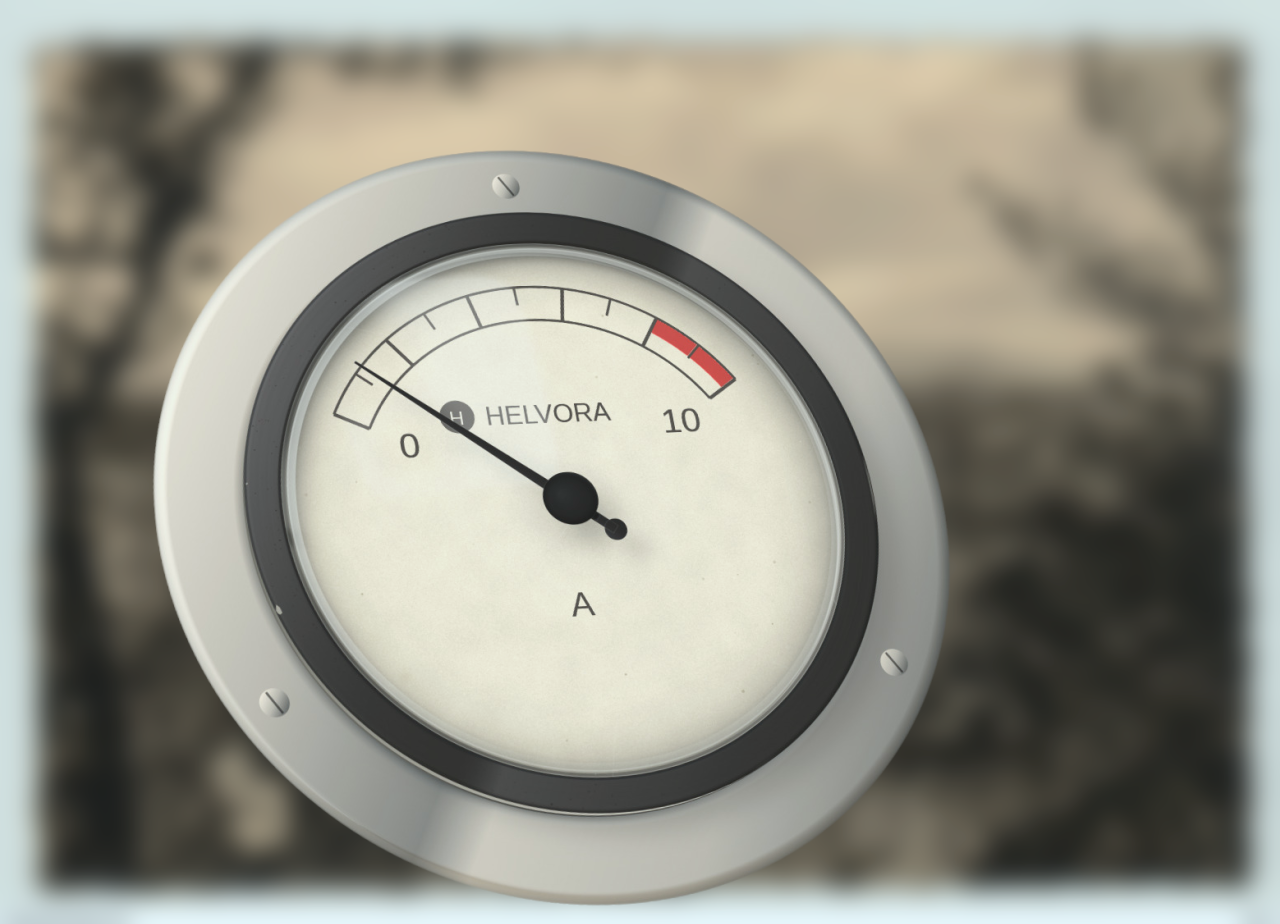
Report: 1,A
